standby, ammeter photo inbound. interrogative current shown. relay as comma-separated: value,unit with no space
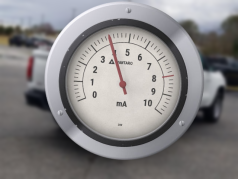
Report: 4,mA
